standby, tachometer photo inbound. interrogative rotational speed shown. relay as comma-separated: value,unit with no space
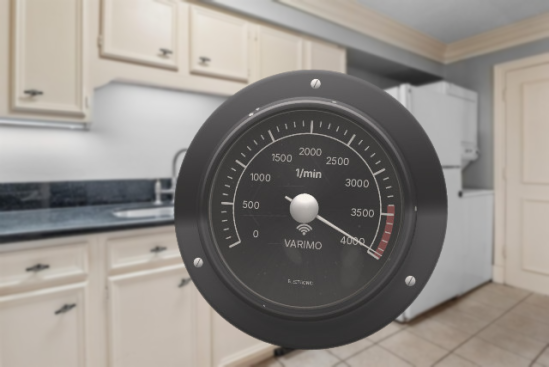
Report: 3950,rpm
